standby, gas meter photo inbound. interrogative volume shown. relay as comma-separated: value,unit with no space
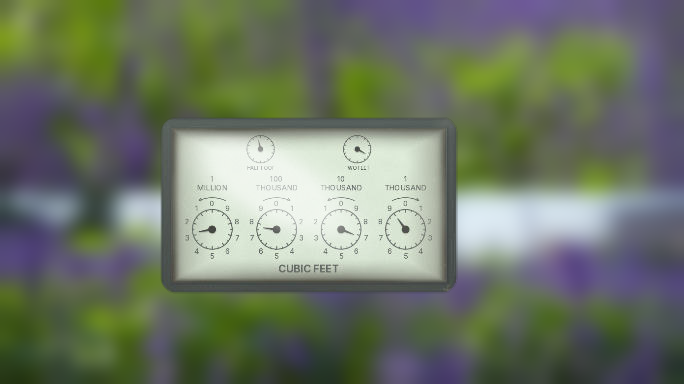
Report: 276900,ft³
